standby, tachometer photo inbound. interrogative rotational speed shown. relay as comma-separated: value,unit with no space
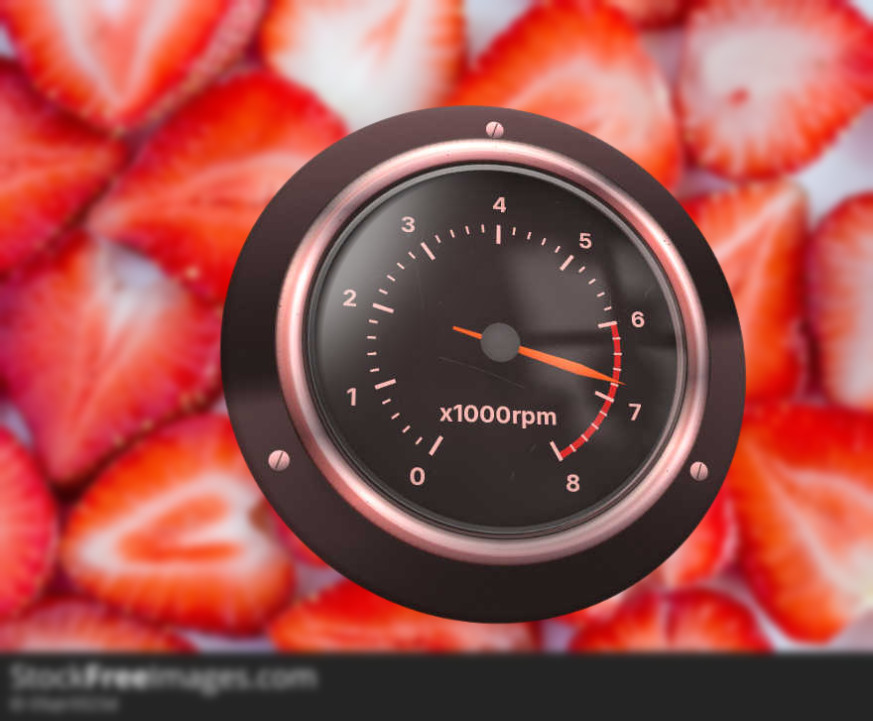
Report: 6800,rpm
